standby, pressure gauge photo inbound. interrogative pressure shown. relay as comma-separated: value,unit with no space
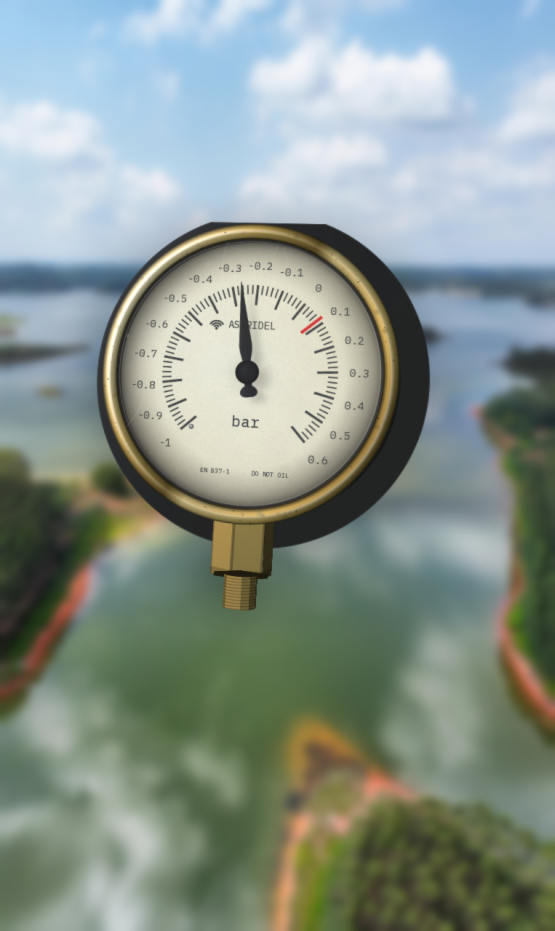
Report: -0.26,bar
